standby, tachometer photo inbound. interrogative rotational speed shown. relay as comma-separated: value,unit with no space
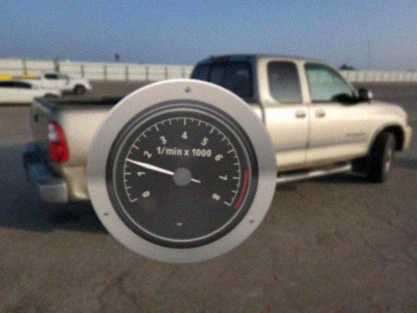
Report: 1500,rpm
